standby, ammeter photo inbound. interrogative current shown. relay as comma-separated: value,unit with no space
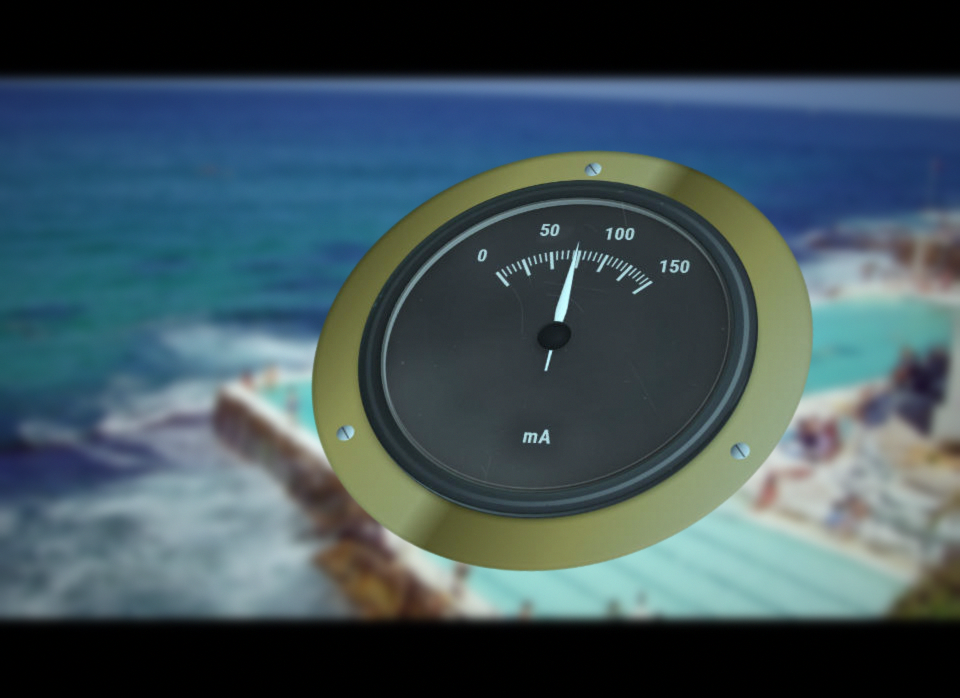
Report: 75,mA
